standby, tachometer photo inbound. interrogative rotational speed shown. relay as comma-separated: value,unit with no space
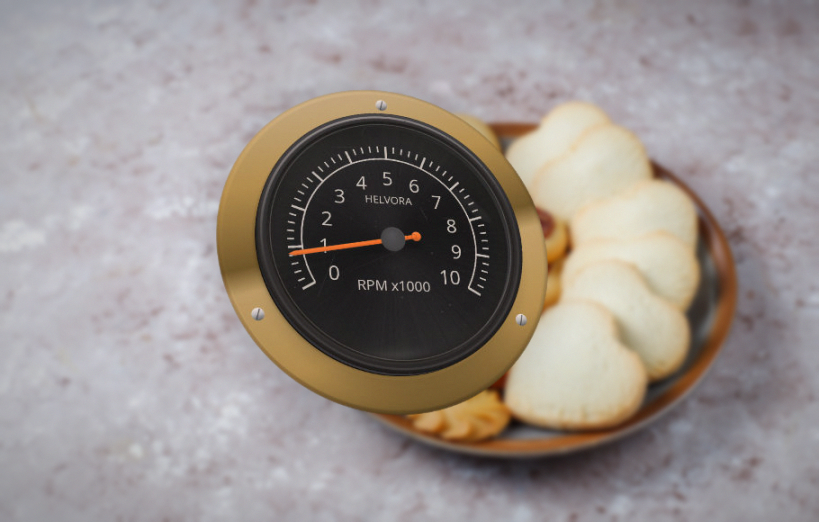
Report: 800,rpm
